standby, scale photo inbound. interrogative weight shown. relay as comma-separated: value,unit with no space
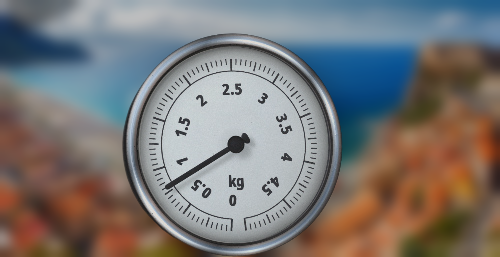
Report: 0.8,kg
